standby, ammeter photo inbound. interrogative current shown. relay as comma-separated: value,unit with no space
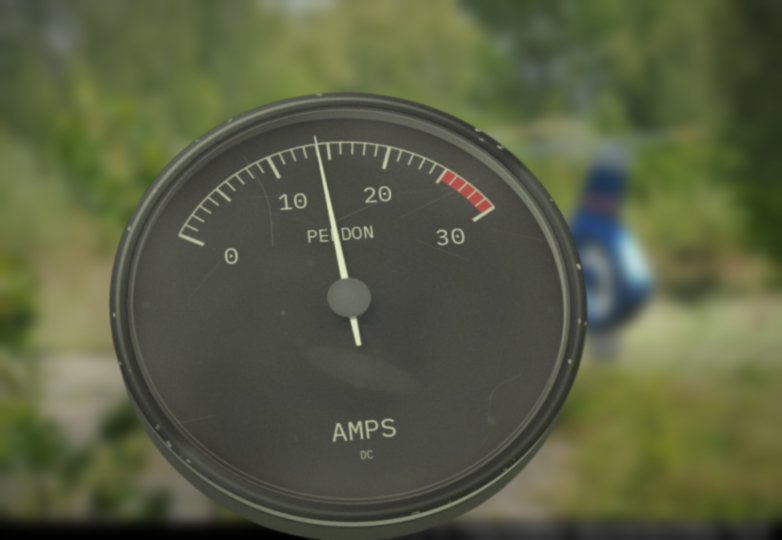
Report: 14,A
